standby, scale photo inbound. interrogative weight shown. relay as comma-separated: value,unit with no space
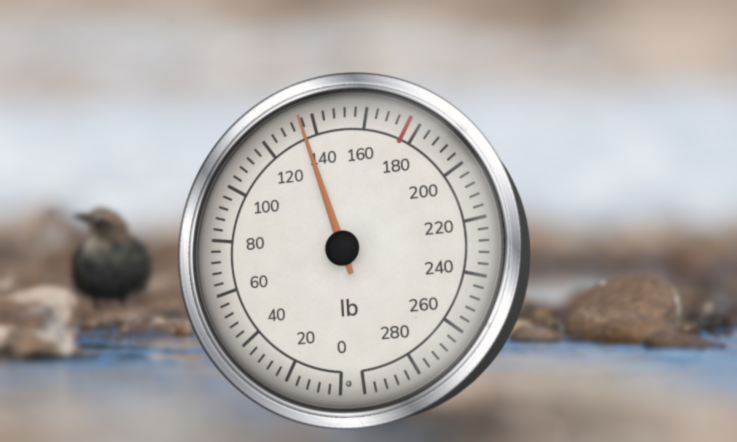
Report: 136,lb
